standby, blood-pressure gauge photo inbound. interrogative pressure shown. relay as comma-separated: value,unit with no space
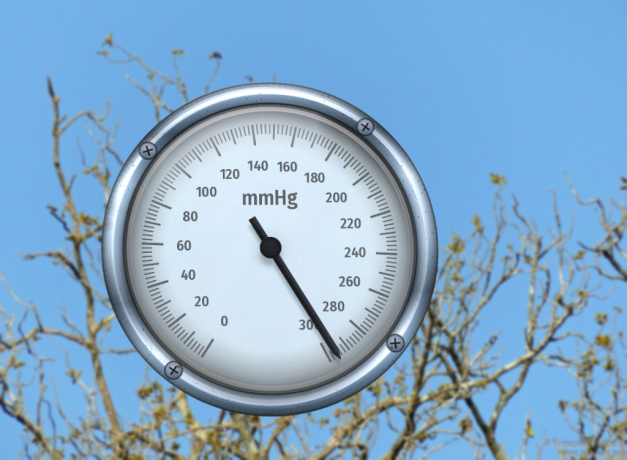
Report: 296,mmHg
